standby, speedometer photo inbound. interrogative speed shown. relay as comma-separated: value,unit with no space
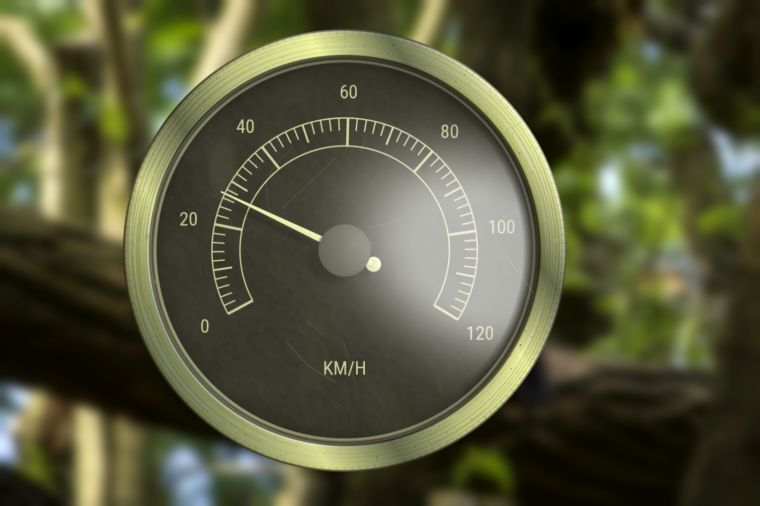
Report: 27,km/h
